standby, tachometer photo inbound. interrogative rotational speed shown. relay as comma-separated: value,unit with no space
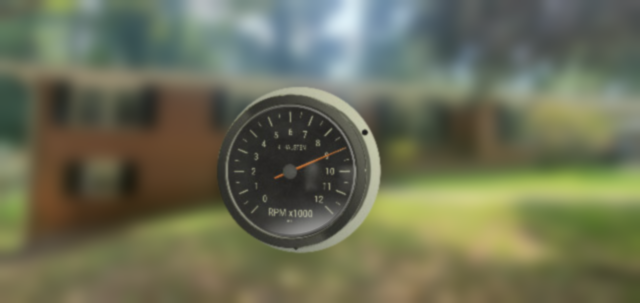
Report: 9000,rpm
